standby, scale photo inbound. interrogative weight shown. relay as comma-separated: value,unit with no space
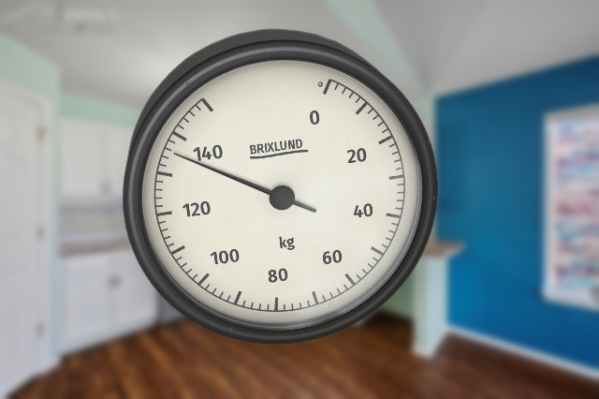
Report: 136,kg
